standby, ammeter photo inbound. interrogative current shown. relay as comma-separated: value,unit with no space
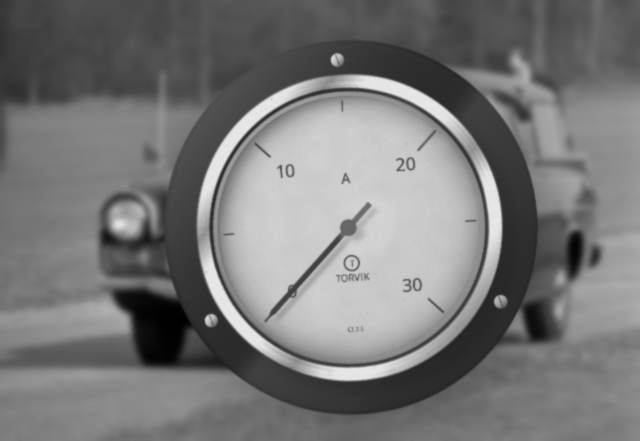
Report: 0,A
